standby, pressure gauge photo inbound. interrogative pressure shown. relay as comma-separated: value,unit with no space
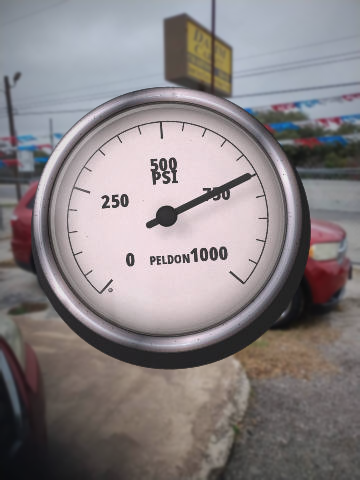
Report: 750,psi
